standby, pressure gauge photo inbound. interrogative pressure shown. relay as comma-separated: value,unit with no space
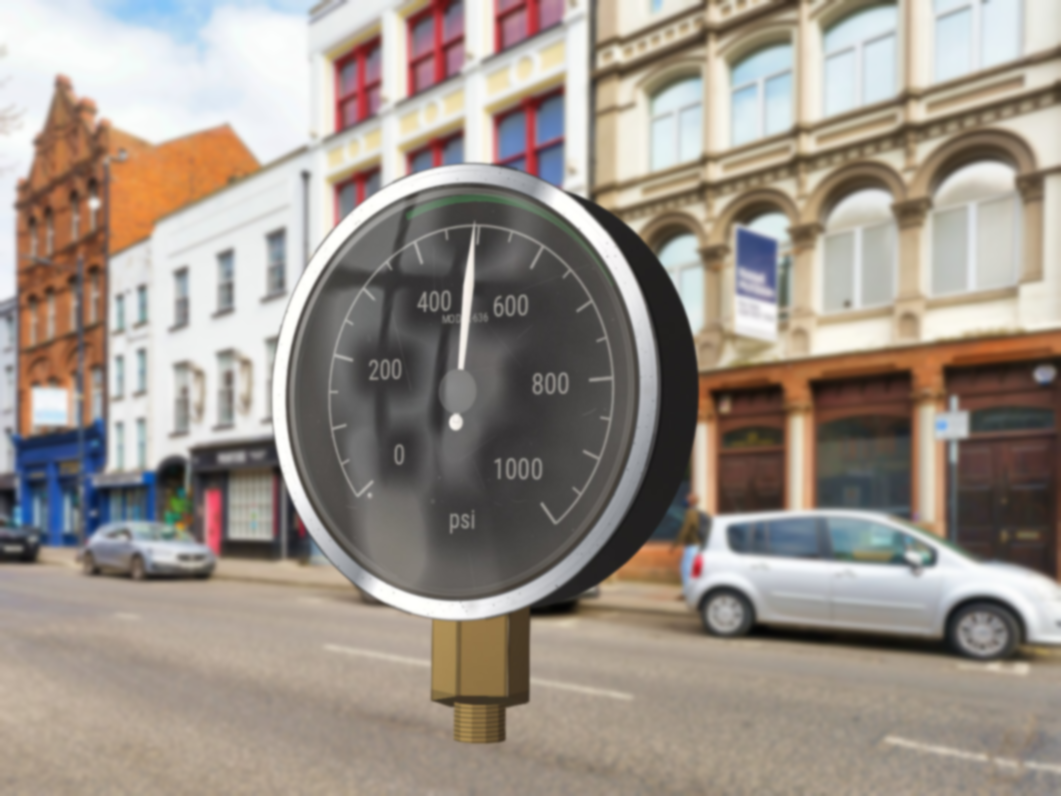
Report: 500,psi
